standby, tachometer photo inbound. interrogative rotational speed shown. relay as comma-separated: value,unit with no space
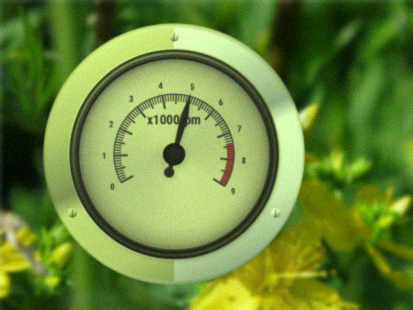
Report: 5000,rpm
